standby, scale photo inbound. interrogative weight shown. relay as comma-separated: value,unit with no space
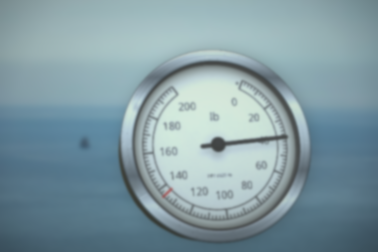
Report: 40,lb
